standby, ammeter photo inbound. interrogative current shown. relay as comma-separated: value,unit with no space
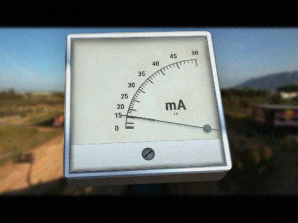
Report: 15,mA
